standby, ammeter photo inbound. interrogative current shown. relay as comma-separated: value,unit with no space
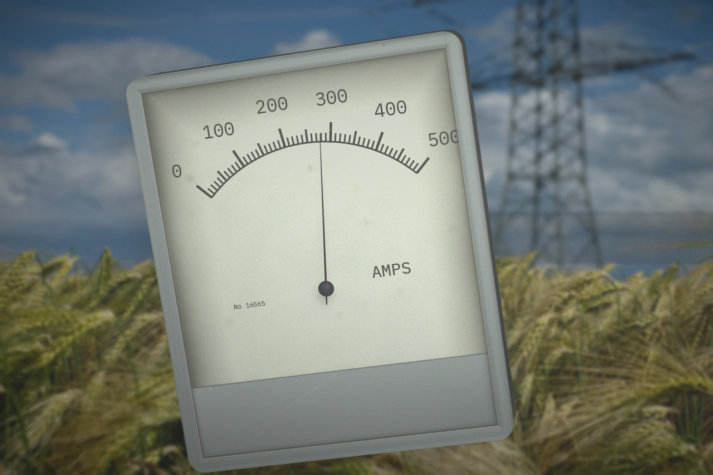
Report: 280,A
